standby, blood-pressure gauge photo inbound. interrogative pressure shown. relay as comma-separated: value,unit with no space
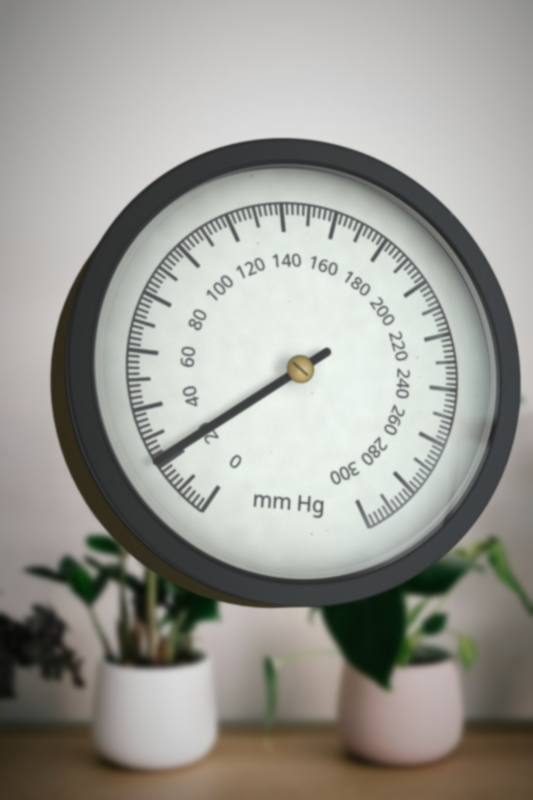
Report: 22,mmHg
